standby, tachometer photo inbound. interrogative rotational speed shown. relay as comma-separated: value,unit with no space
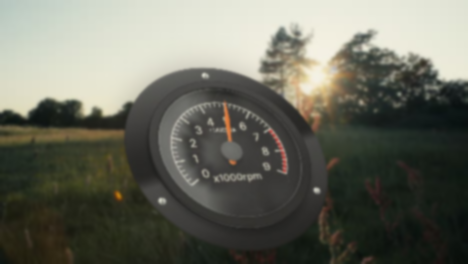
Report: 5000,rpm
